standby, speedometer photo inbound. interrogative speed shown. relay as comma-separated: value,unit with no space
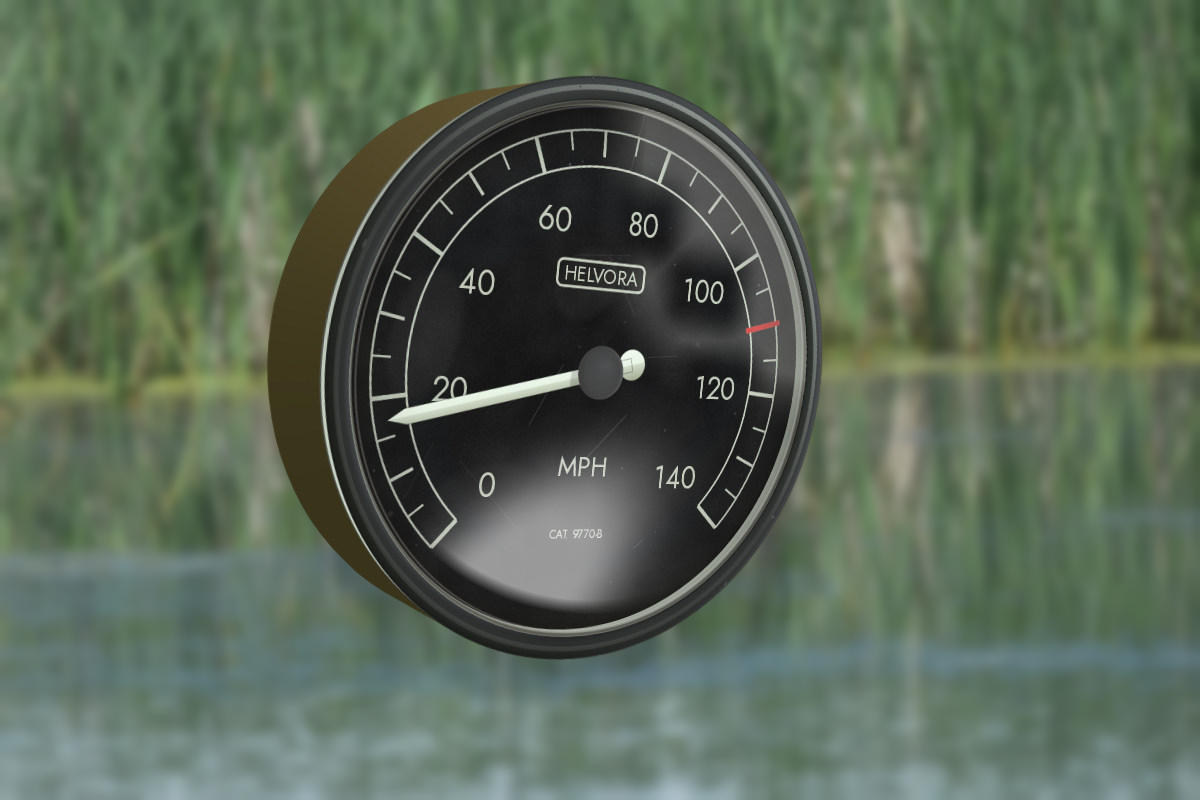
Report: 17.5,mph
